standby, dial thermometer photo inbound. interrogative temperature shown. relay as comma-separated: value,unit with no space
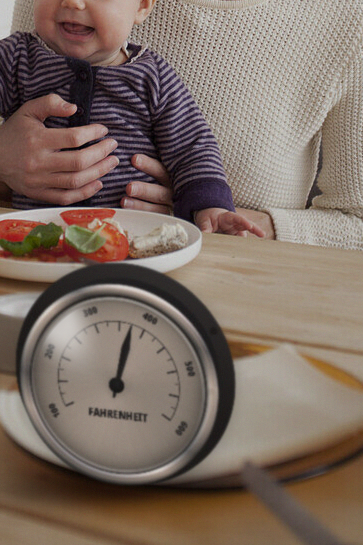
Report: 375,°F
